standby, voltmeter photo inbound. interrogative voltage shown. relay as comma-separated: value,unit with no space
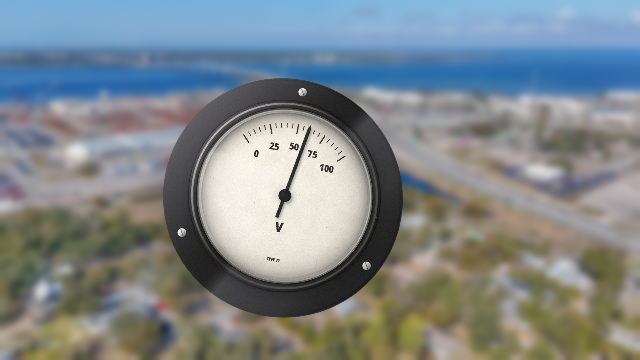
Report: 60,V
